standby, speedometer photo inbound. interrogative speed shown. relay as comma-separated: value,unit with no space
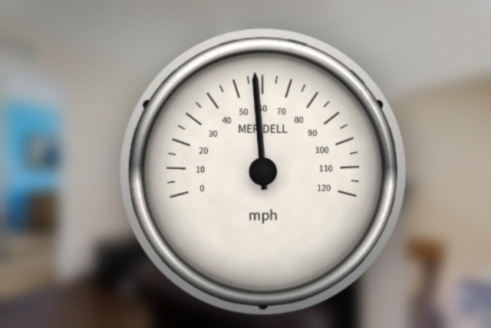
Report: 57.5,mph
